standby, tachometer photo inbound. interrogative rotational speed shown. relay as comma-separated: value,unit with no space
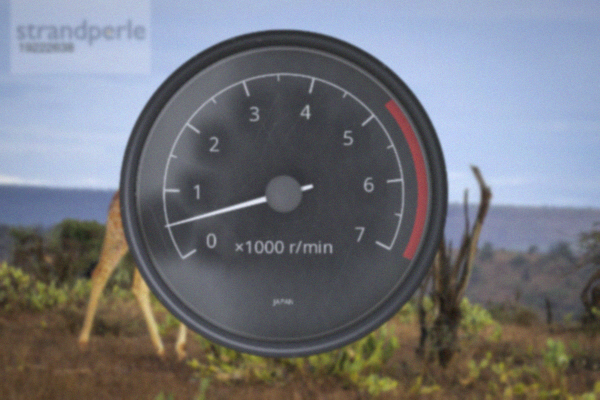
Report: 500,rpm
